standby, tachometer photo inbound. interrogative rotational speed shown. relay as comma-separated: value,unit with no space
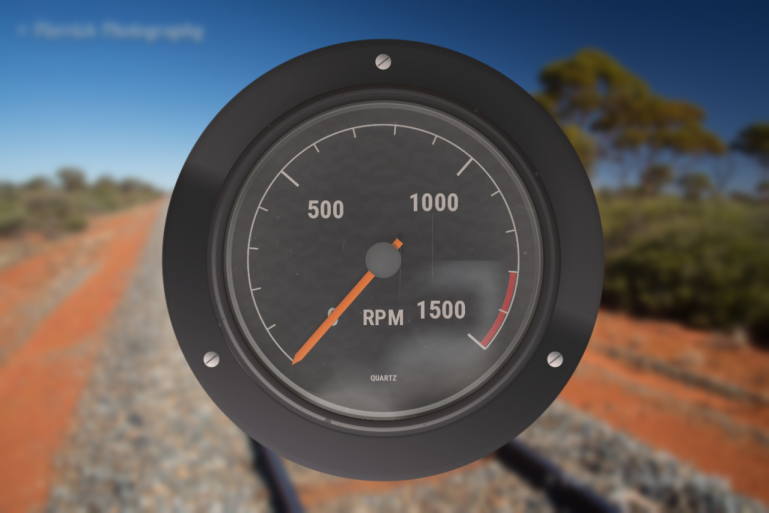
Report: 0,rpm
